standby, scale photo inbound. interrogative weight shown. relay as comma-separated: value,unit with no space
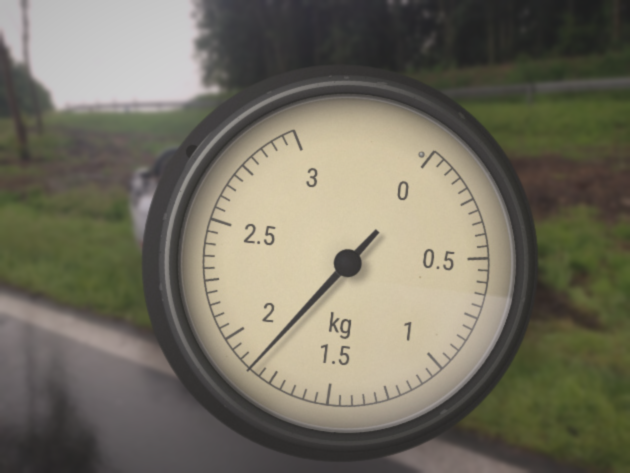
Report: 1.85,kg
